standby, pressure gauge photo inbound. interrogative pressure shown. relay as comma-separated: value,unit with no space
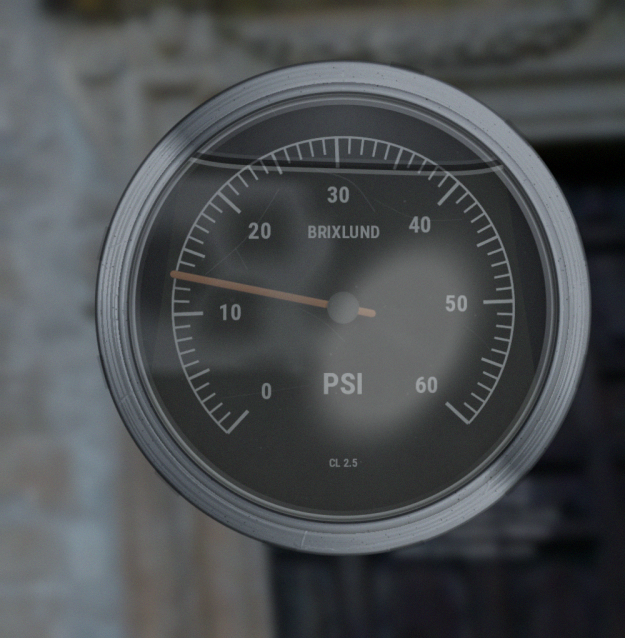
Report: 13,psi
